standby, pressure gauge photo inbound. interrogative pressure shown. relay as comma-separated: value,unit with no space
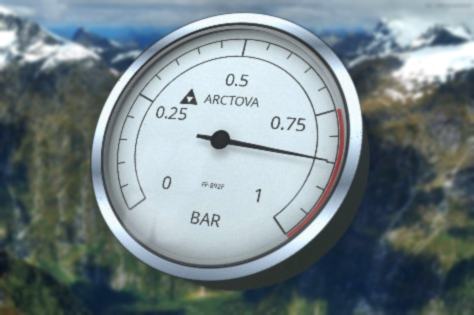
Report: 0.85,bar
